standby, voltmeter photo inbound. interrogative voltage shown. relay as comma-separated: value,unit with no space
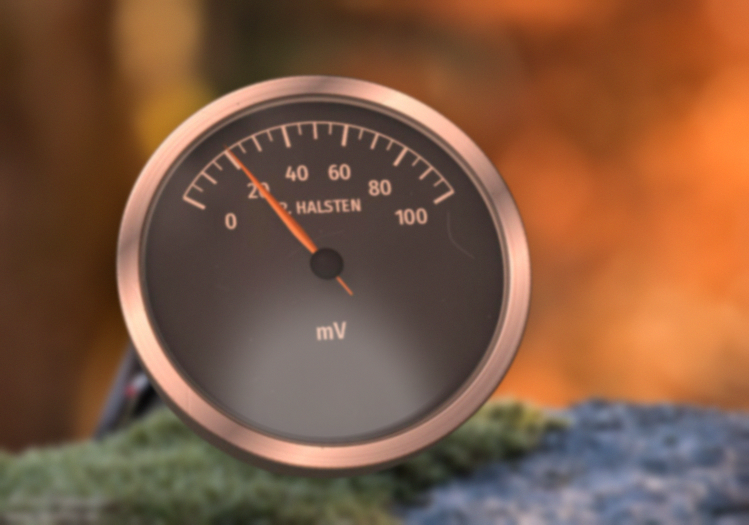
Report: 20,mV
